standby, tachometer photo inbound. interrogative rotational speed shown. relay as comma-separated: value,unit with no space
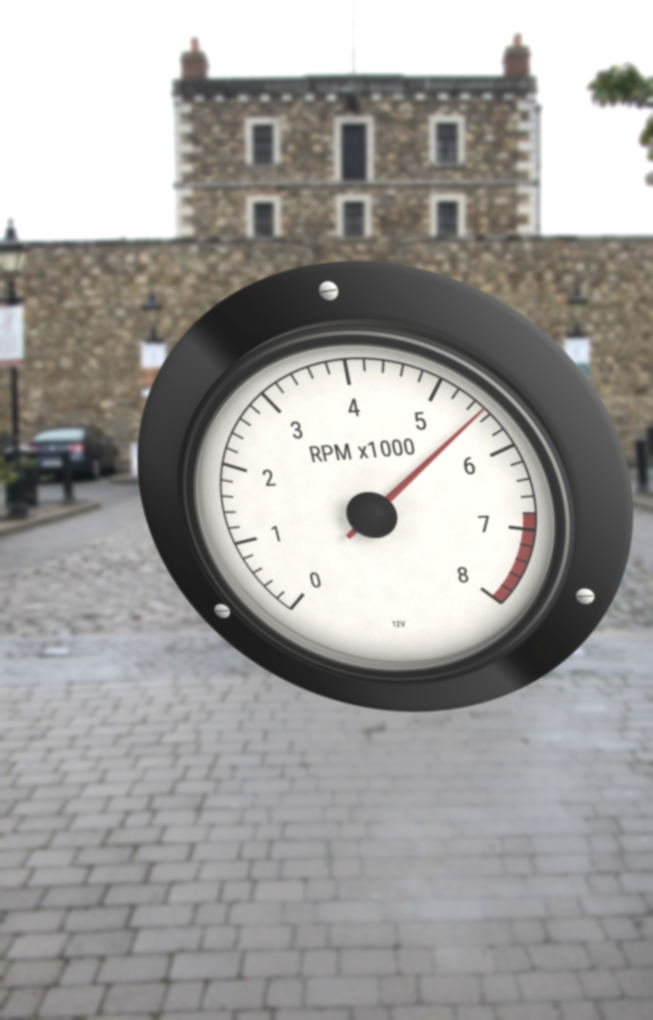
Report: 5500,rpm
